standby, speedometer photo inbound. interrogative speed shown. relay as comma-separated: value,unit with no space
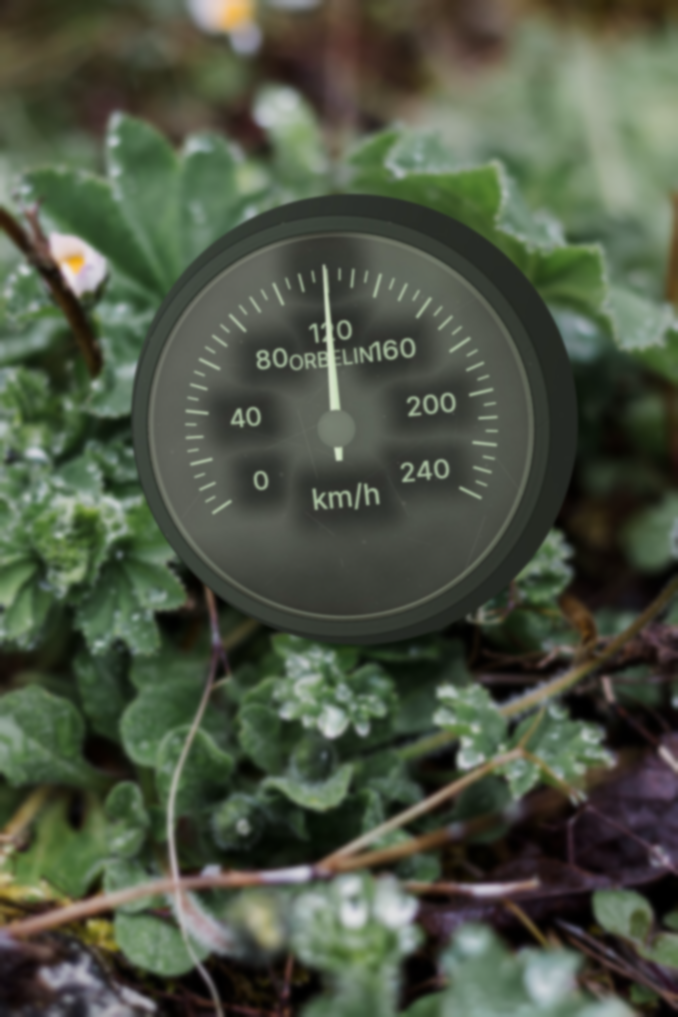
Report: 120,km/h
